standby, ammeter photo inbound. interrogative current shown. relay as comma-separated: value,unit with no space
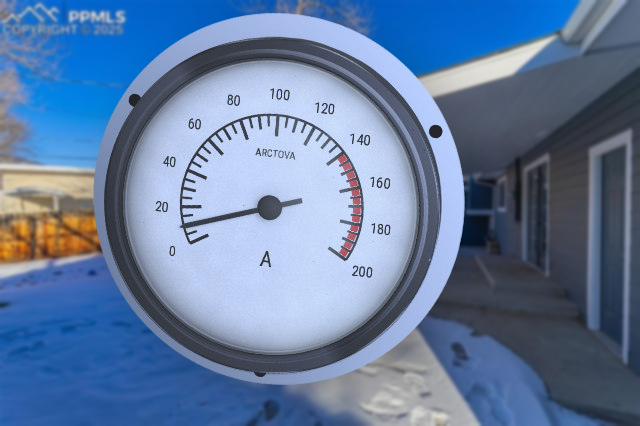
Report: 10,A
